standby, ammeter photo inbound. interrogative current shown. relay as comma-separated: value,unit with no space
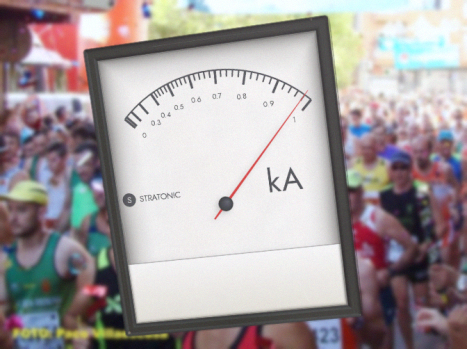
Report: 0.98,kA
